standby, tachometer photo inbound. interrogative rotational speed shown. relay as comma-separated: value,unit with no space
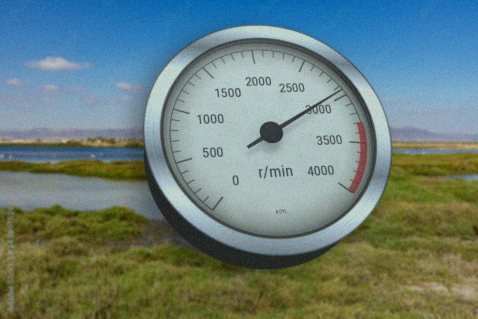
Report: 2950,rpm
